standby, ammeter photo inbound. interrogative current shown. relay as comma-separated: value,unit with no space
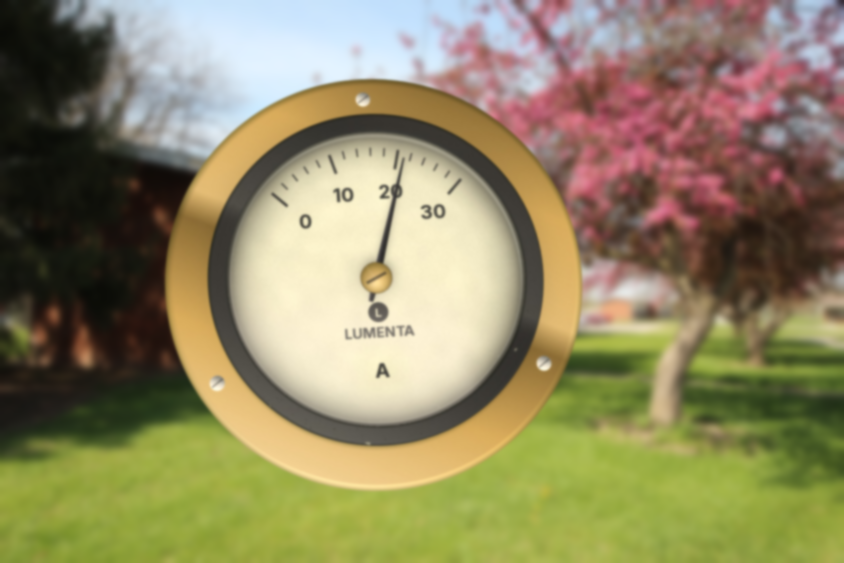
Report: 21,A
